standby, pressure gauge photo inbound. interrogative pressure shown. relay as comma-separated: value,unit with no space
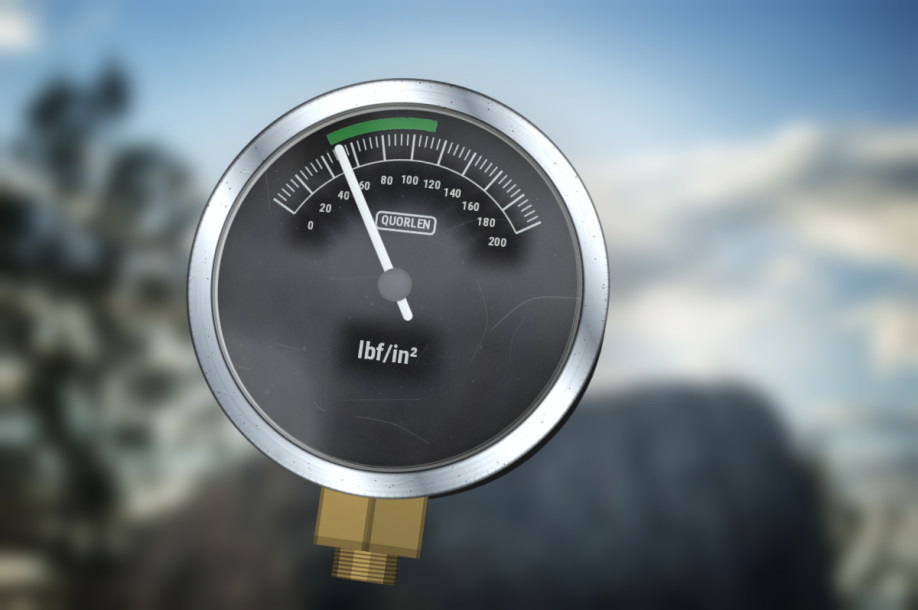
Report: 52,psi
